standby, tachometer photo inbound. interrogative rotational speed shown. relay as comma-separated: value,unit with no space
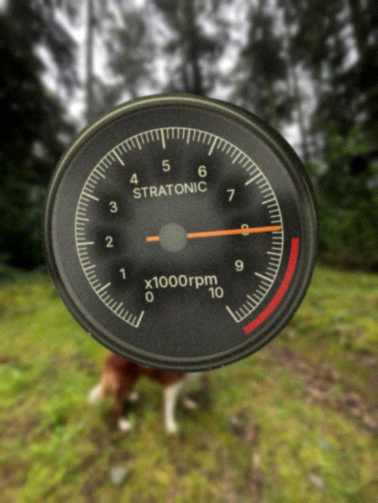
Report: 8000,rpm
